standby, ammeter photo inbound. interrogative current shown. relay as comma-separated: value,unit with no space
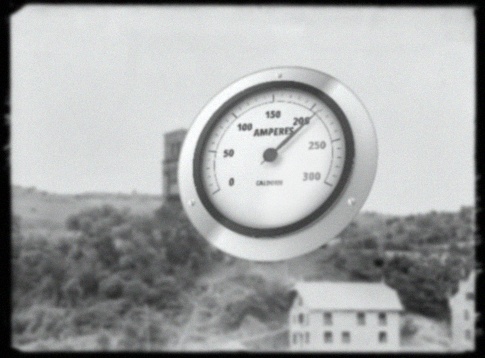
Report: 210,A
